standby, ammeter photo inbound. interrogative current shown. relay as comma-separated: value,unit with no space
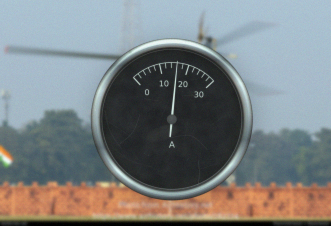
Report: 16,A
